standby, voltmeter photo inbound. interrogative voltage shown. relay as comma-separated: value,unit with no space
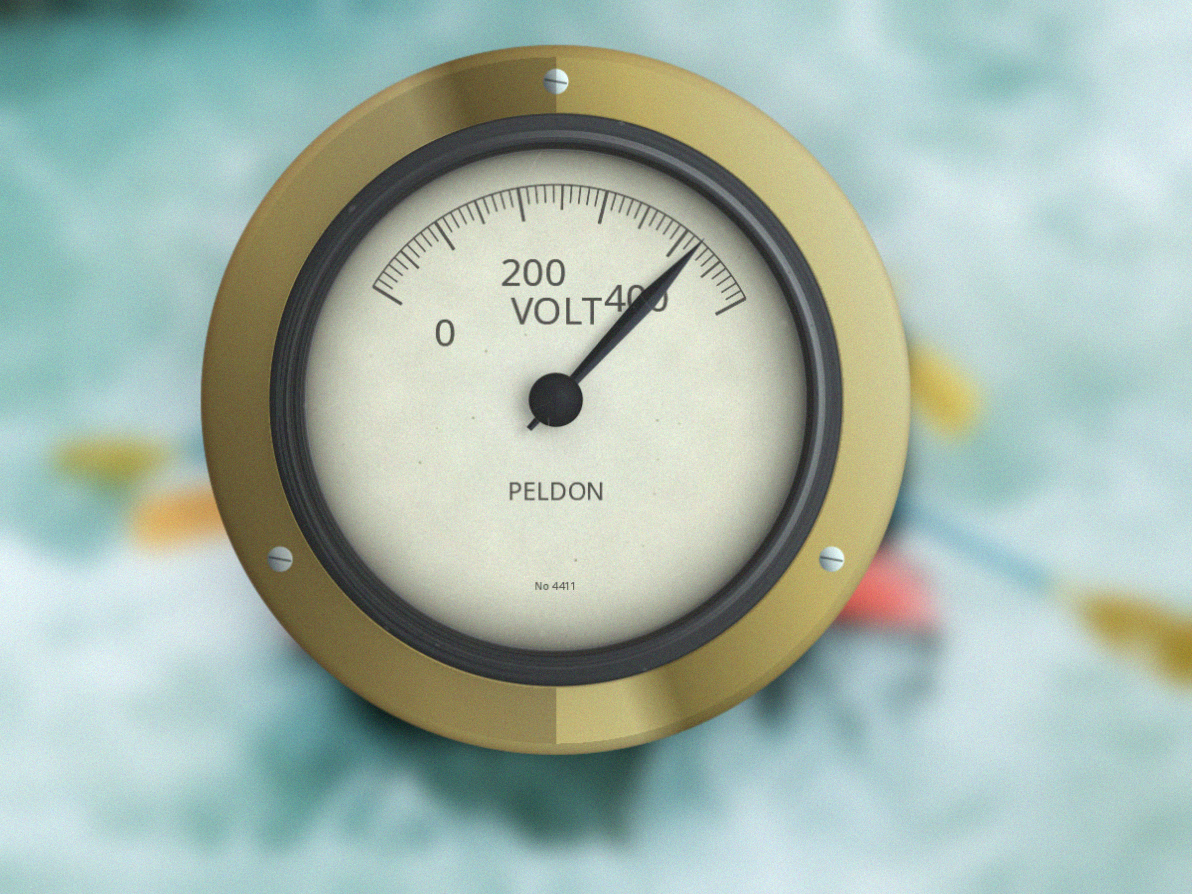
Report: 420,V
